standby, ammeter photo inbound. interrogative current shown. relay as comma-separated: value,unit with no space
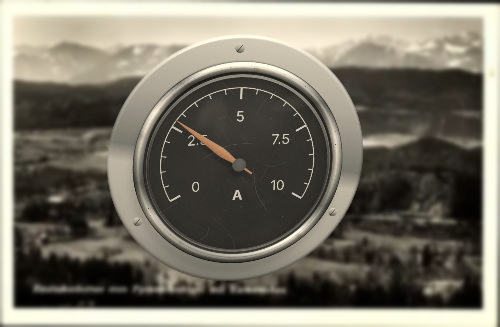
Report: 2.75,A
